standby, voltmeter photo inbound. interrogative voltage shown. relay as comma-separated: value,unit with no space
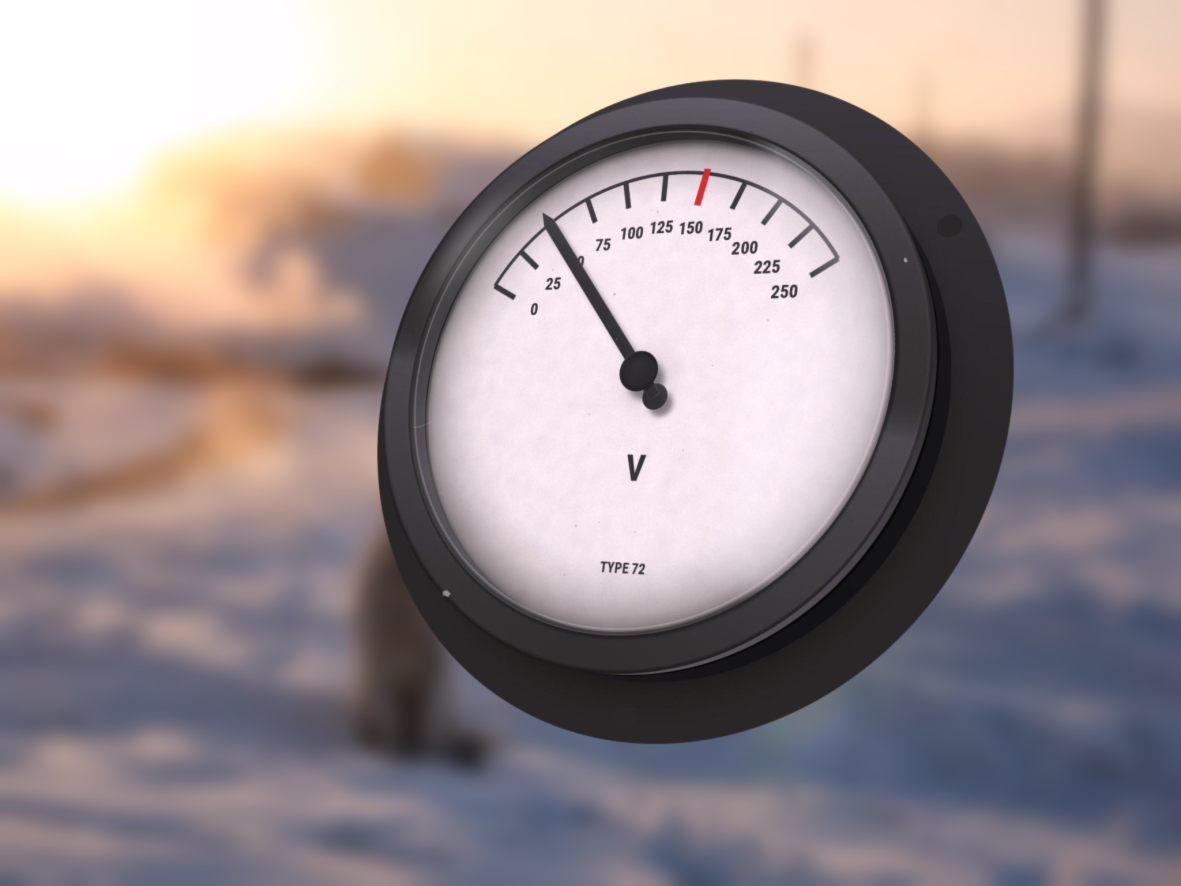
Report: 50,V
